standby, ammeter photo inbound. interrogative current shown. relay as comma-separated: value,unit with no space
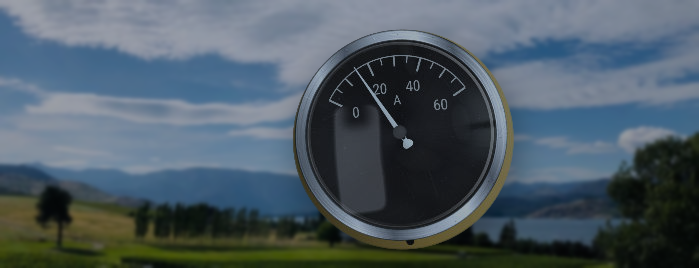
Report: 15,A
